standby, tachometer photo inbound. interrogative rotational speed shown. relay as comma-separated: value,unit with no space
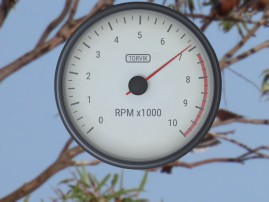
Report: 6875,rpm
